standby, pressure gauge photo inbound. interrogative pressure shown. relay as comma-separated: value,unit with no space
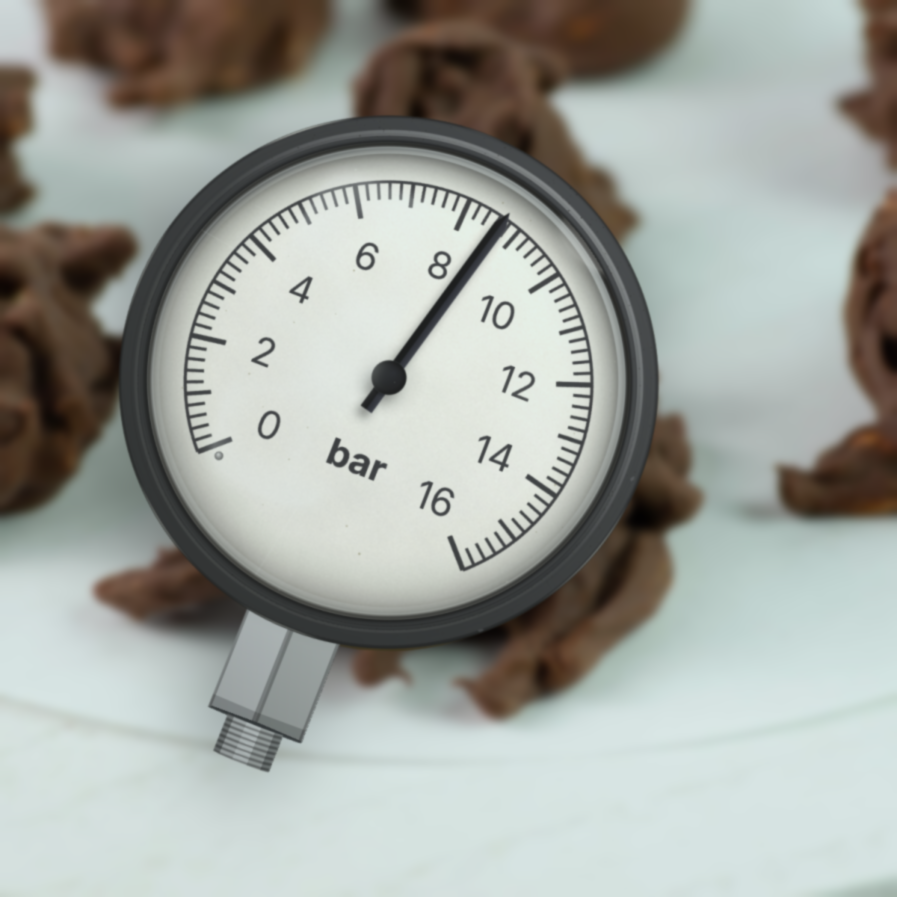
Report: 8.7,bar
